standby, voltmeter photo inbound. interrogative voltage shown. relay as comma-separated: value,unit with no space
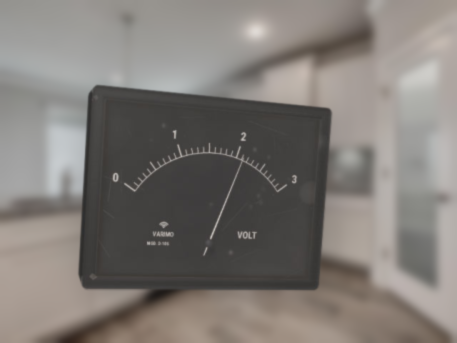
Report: 2.1,V
